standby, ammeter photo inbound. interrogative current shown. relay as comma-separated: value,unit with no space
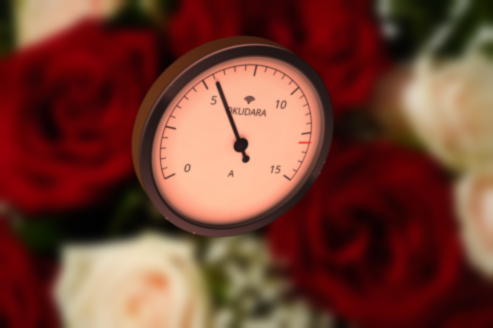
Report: 5.5,A
